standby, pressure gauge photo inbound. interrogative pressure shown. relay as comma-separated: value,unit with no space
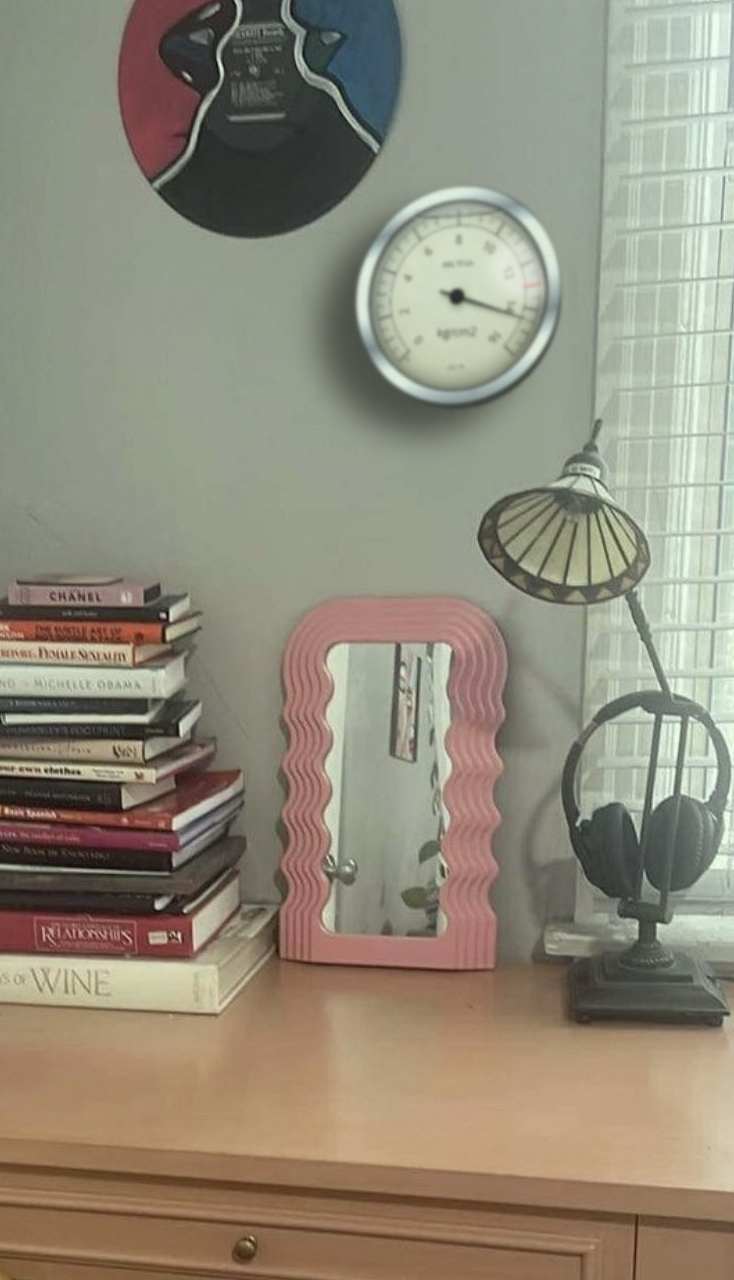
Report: 14.5,kg/cm²
